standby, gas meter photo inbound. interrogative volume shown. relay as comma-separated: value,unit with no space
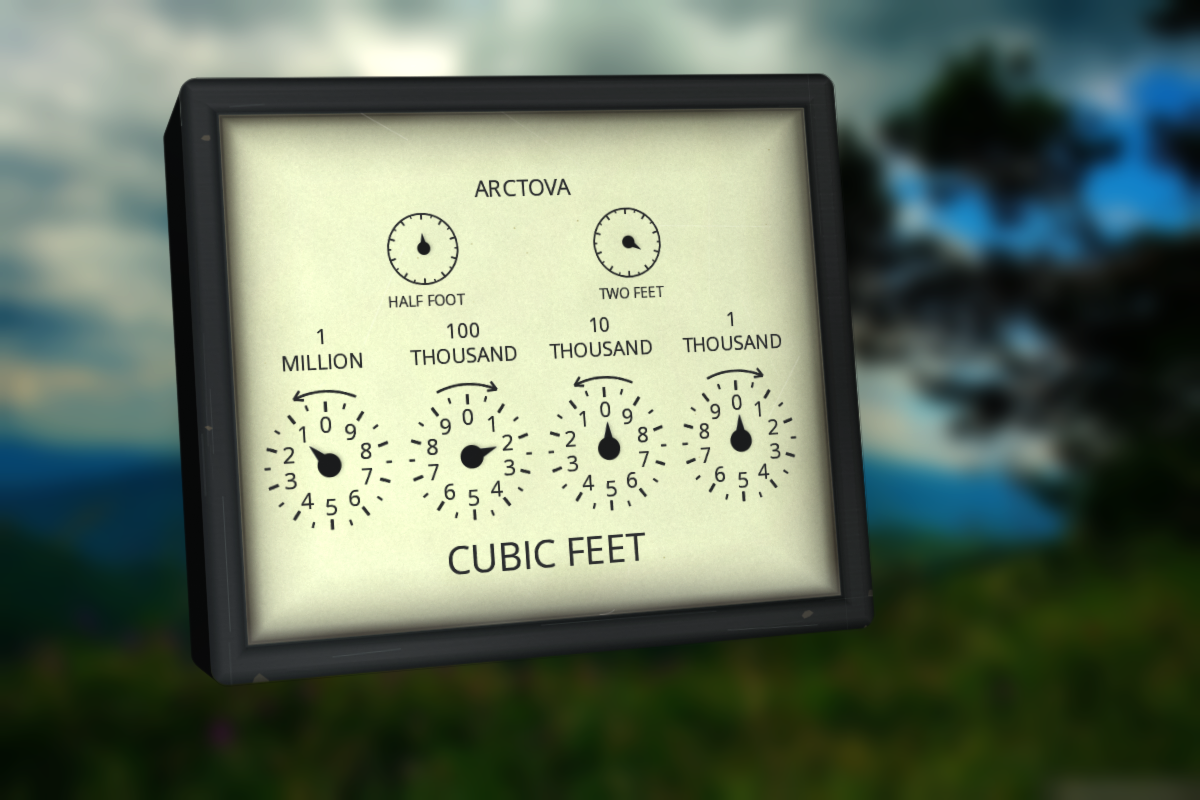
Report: 120000,ft³
